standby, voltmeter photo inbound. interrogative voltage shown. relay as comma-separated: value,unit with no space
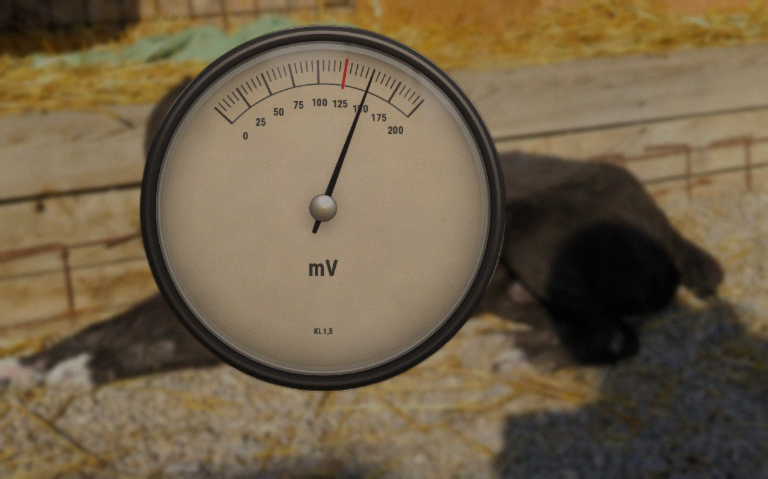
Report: 150,mV
